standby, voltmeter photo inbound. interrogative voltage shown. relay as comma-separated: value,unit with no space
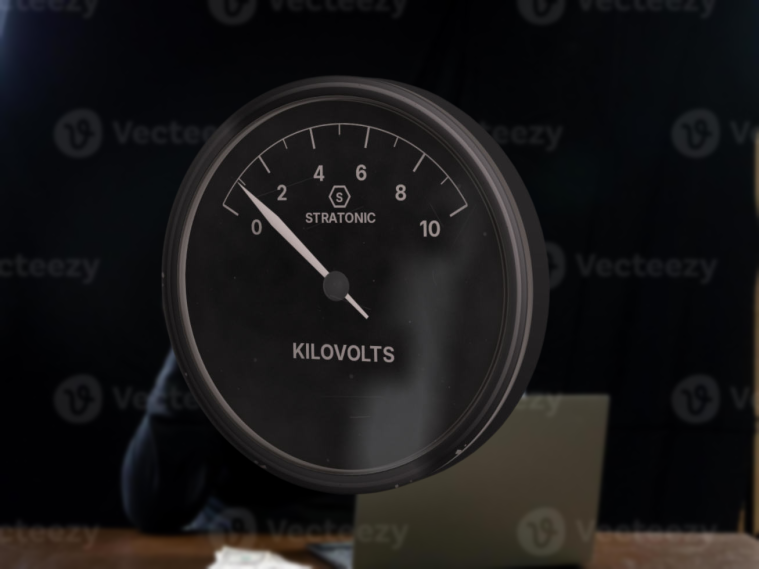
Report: 1,kV
